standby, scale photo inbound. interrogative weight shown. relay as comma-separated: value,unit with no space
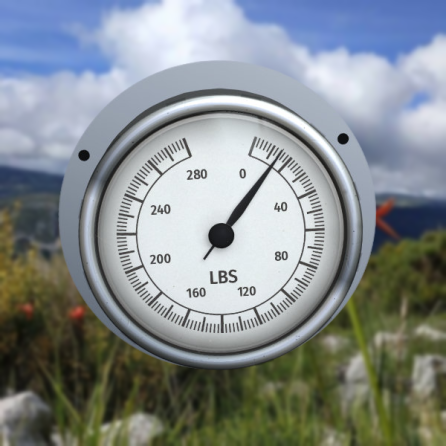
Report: 14,lb
